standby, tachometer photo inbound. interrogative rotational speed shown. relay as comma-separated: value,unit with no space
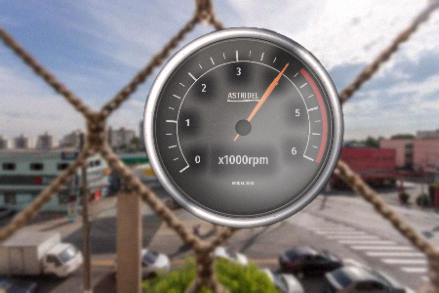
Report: 4000,rpm
